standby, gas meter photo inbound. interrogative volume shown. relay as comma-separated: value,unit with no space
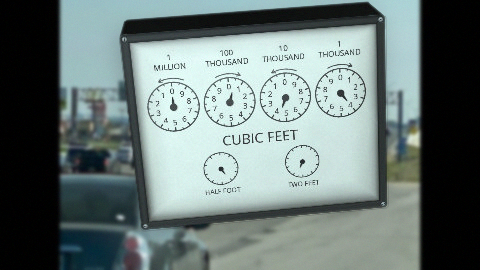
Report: 4400,ft³
